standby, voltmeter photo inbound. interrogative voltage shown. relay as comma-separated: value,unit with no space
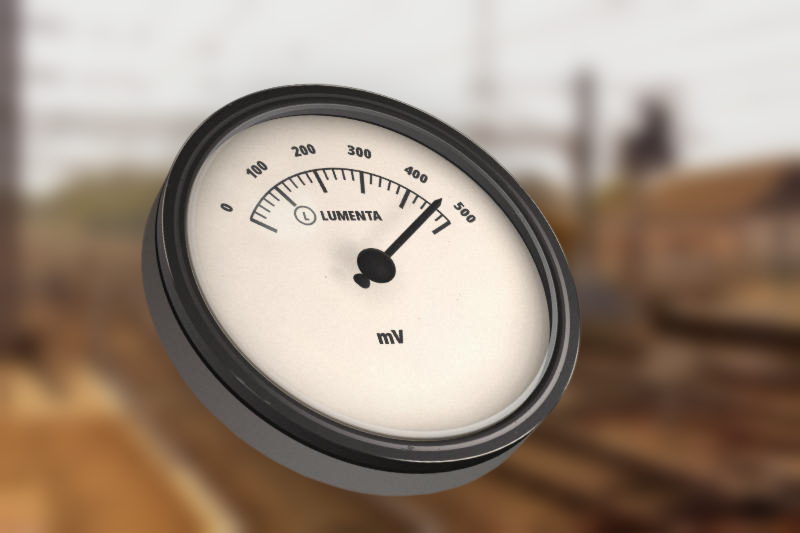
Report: 460,mV
